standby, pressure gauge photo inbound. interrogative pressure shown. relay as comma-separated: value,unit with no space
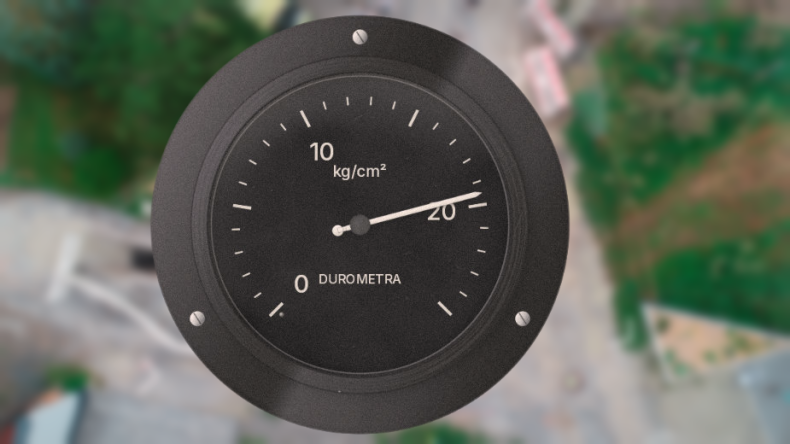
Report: 19.5,kg/cm²
